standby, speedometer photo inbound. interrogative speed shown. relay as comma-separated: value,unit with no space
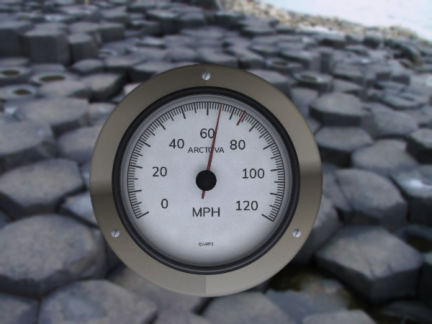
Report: 65,mph
